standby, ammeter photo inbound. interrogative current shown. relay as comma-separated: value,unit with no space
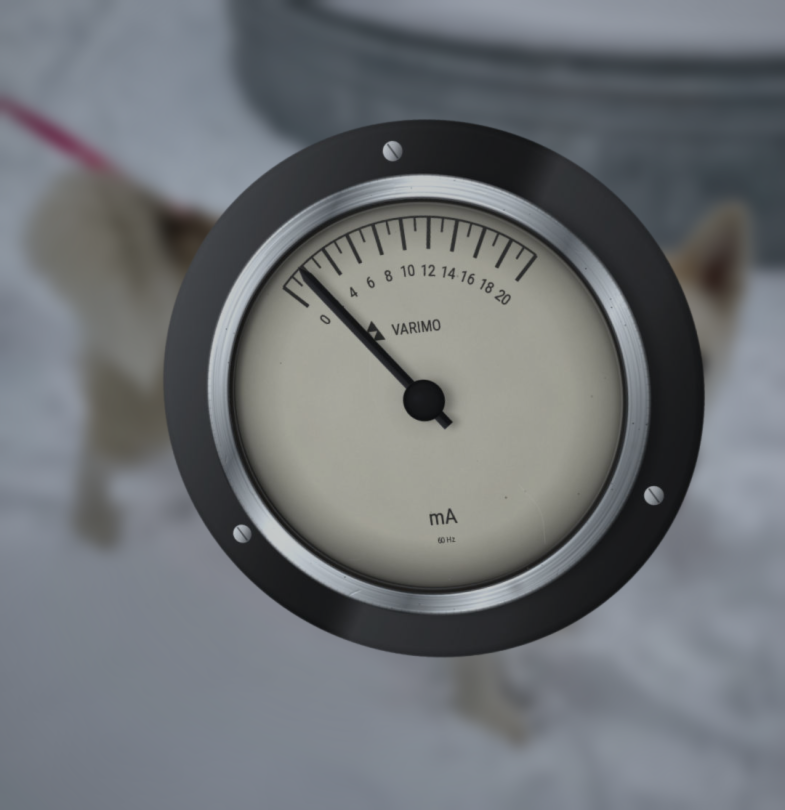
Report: 2,mA
